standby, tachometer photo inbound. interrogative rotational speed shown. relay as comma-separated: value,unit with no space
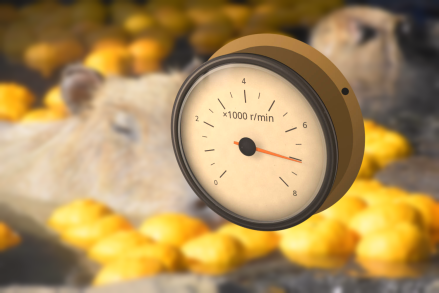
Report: 7000,rpm
